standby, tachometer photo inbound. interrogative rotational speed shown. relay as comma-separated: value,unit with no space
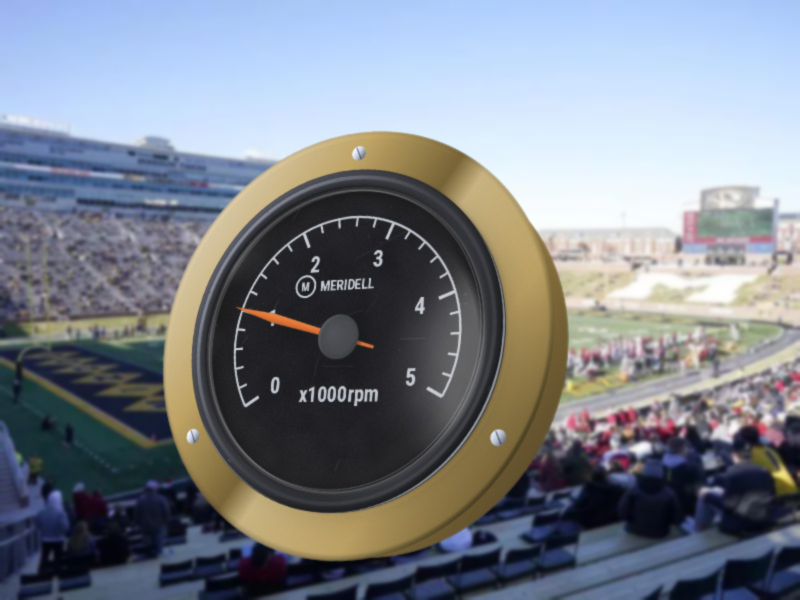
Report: 1000,rpm
